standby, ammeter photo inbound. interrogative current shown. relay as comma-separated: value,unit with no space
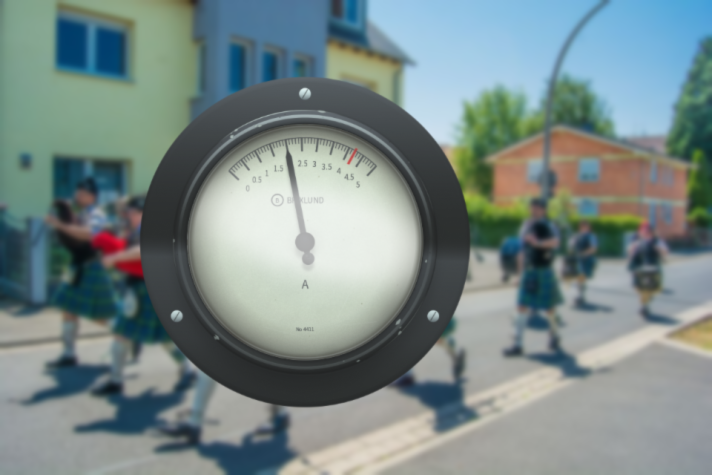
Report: 2,A
